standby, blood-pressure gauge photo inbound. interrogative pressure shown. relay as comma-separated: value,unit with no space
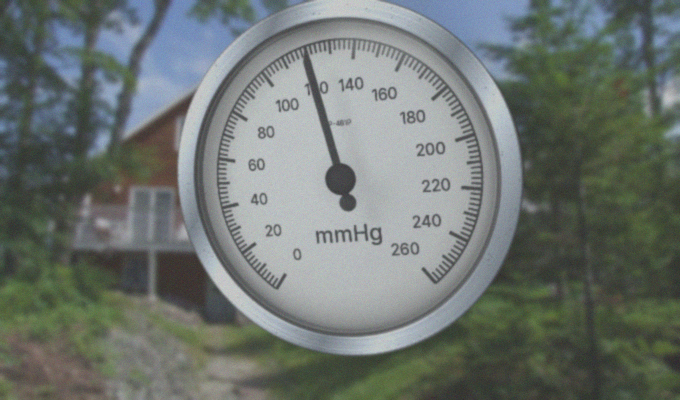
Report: 120,mmHg
